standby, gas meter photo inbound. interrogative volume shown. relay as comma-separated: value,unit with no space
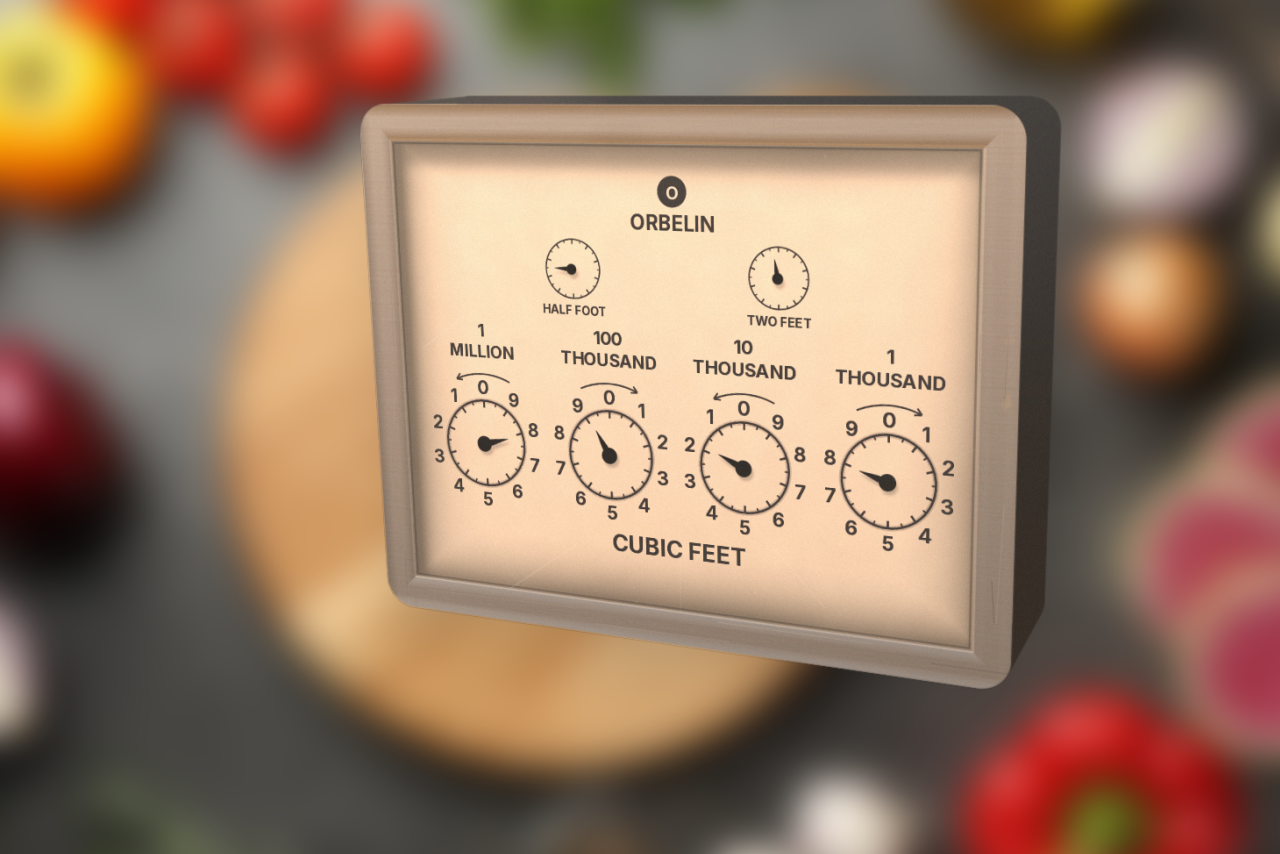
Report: 791800,ft³
